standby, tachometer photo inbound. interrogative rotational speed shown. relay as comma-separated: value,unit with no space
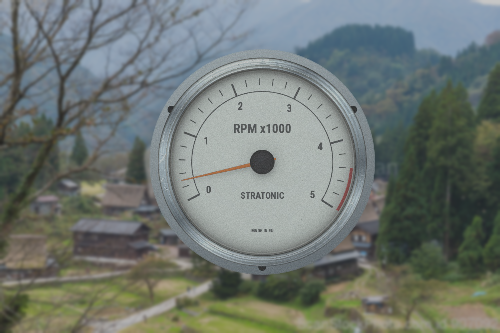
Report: 300,rpm
